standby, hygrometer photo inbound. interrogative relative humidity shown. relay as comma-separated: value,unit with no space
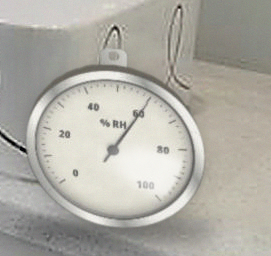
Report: 60,%
